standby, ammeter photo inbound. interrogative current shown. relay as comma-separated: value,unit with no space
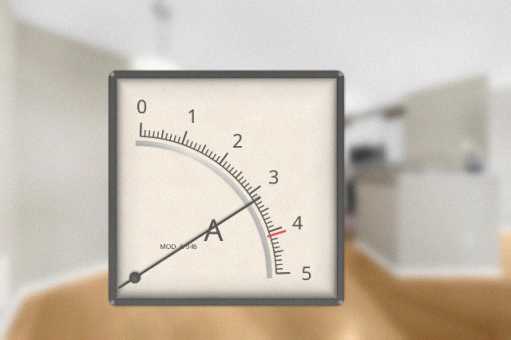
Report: 3.2,A
